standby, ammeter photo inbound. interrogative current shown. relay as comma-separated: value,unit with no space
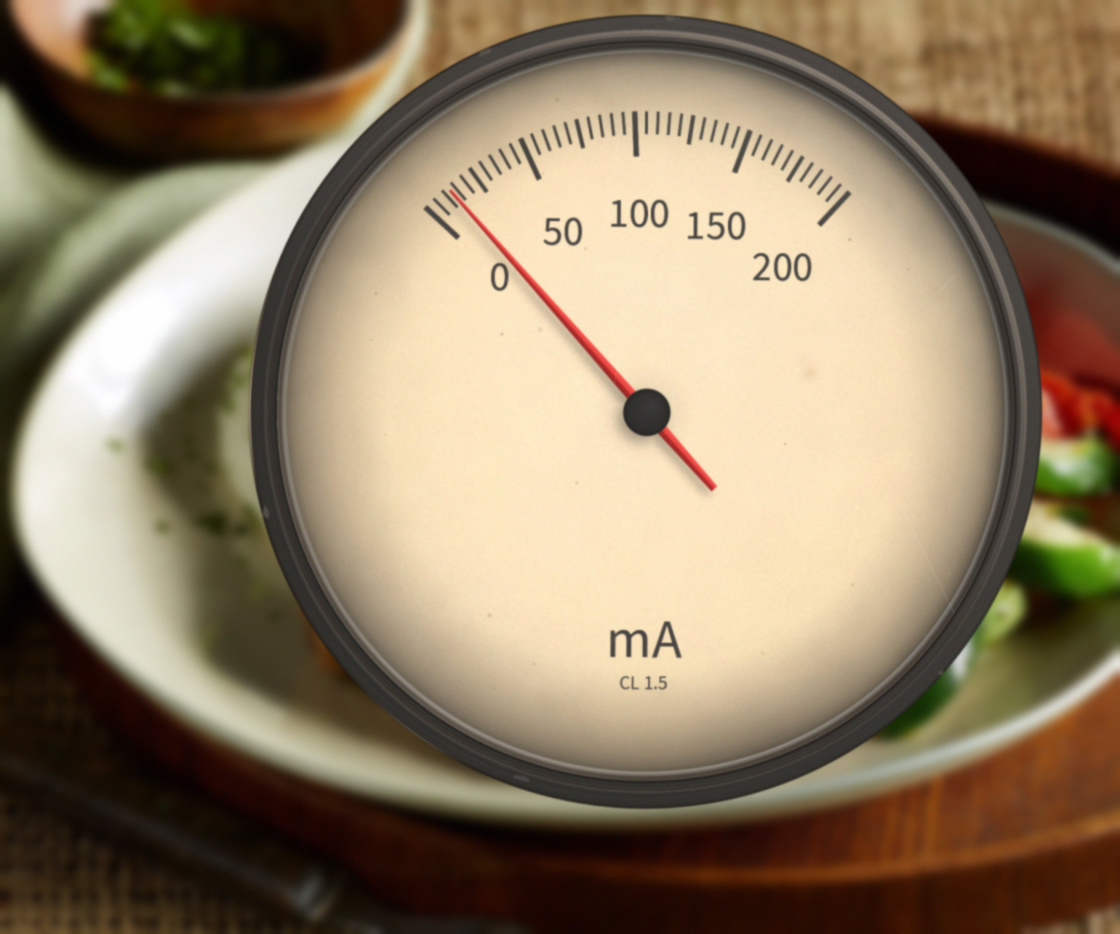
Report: 12.5,mA
